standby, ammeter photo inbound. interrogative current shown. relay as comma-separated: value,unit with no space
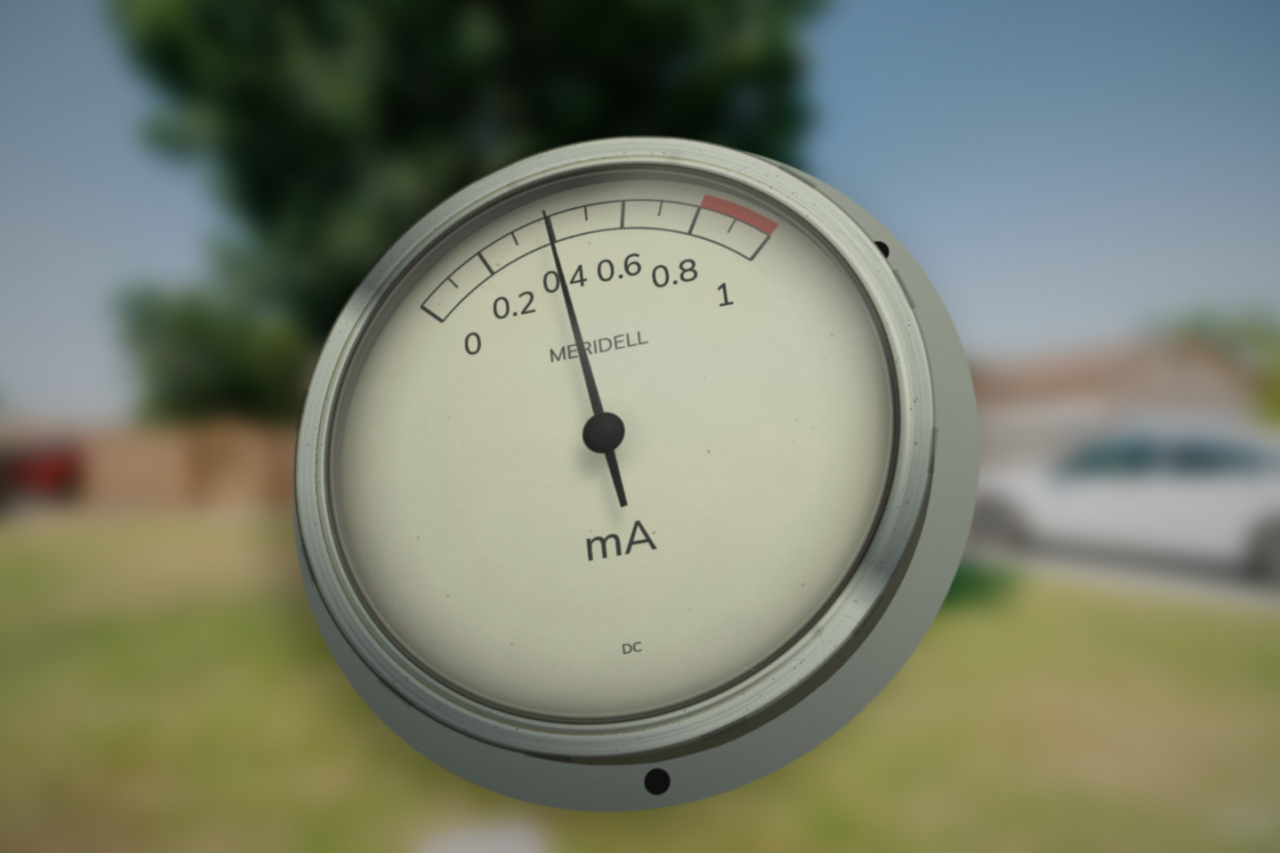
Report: 0.4,mA
